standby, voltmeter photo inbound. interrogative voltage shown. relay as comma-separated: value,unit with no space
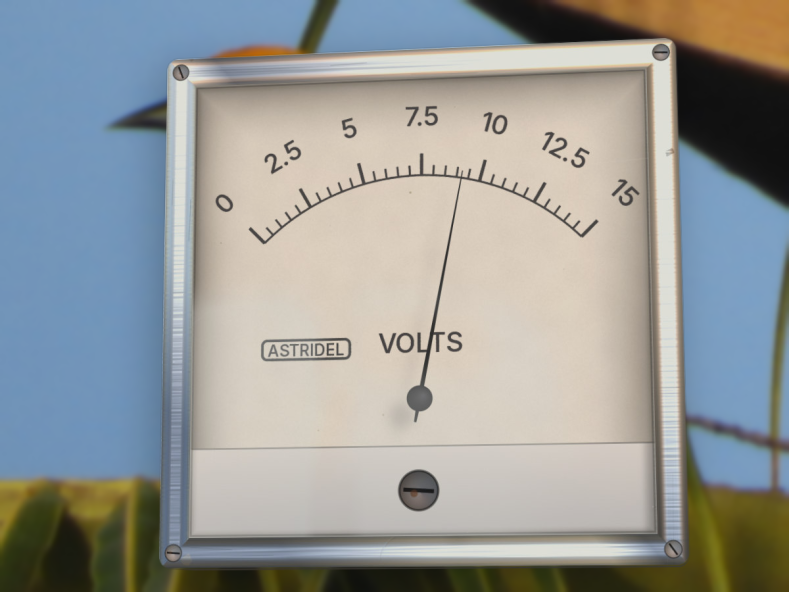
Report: 9.25,V
